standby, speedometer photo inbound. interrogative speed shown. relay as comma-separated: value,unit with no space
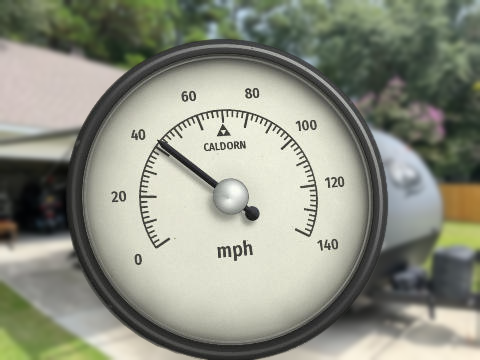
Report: 42,mph
